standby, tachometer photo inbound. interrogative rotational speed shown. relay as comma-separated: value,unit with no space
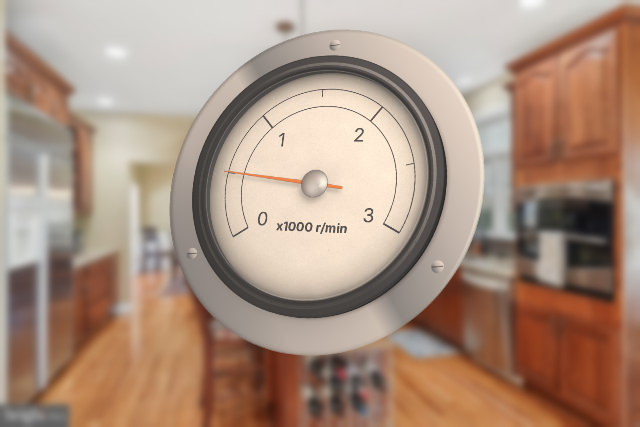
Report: 500,rpm
